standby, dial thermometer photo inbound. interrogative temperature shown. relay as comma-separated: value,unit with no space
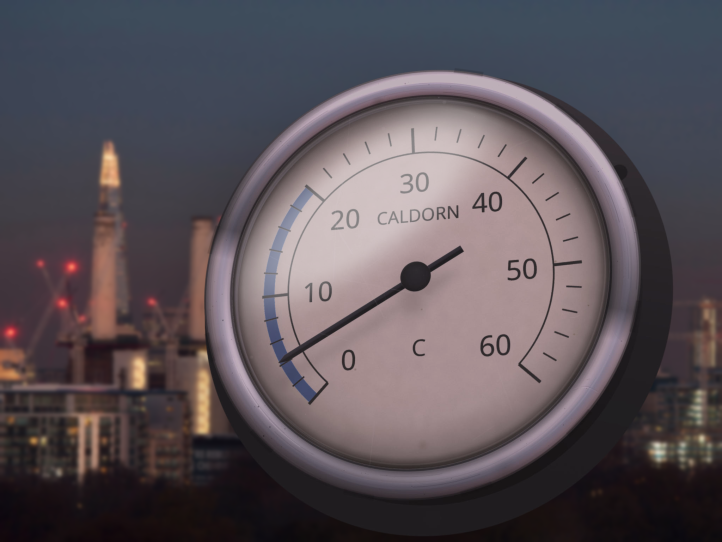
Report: 4,°C
